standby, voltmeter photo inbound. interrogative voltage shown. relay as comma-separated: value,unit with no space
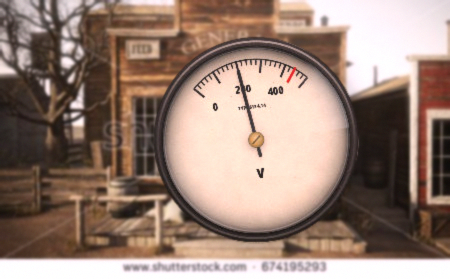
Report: 200,V
